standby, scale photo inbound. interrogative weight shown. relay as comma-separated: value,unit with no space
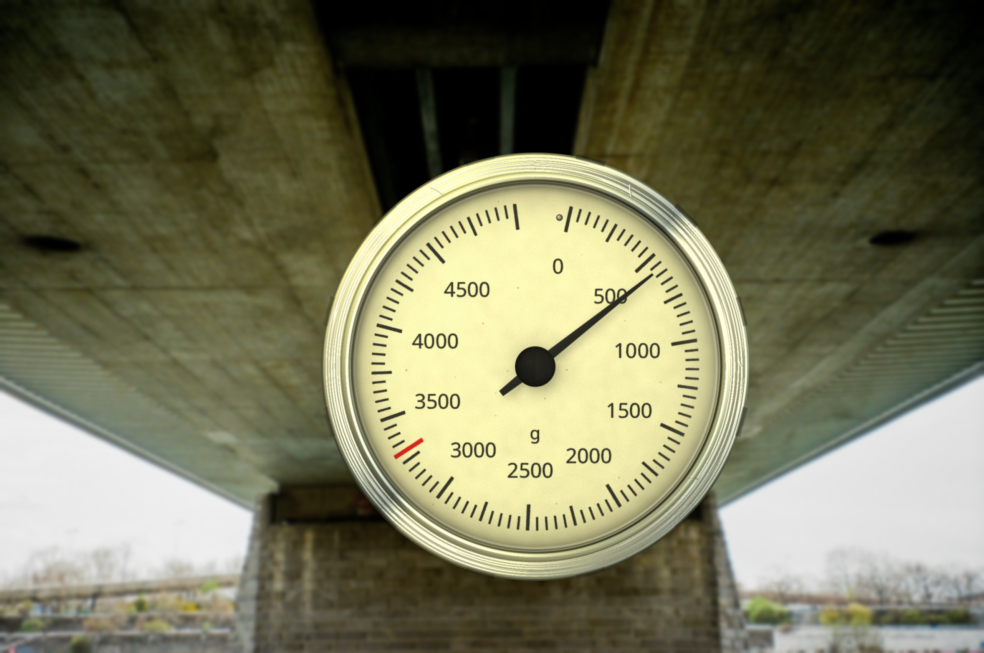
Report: 575,g
